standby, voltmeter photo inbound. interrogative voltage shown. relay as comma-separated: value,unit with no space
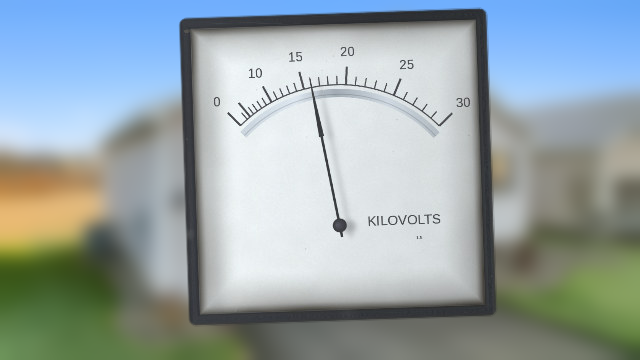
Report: 16,kV
